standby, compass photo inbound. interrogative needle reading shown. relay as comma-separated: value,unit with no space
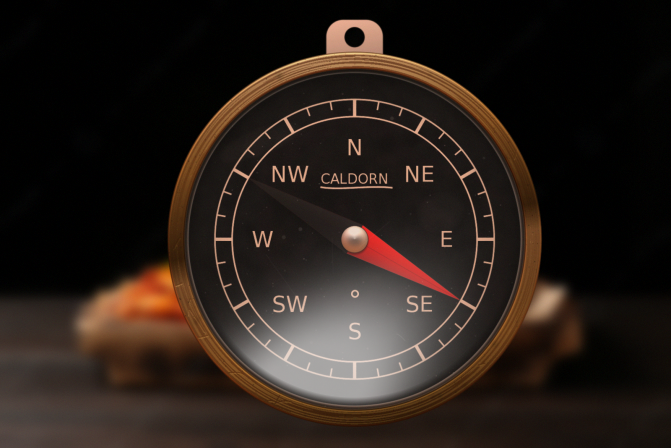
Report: 120,°
